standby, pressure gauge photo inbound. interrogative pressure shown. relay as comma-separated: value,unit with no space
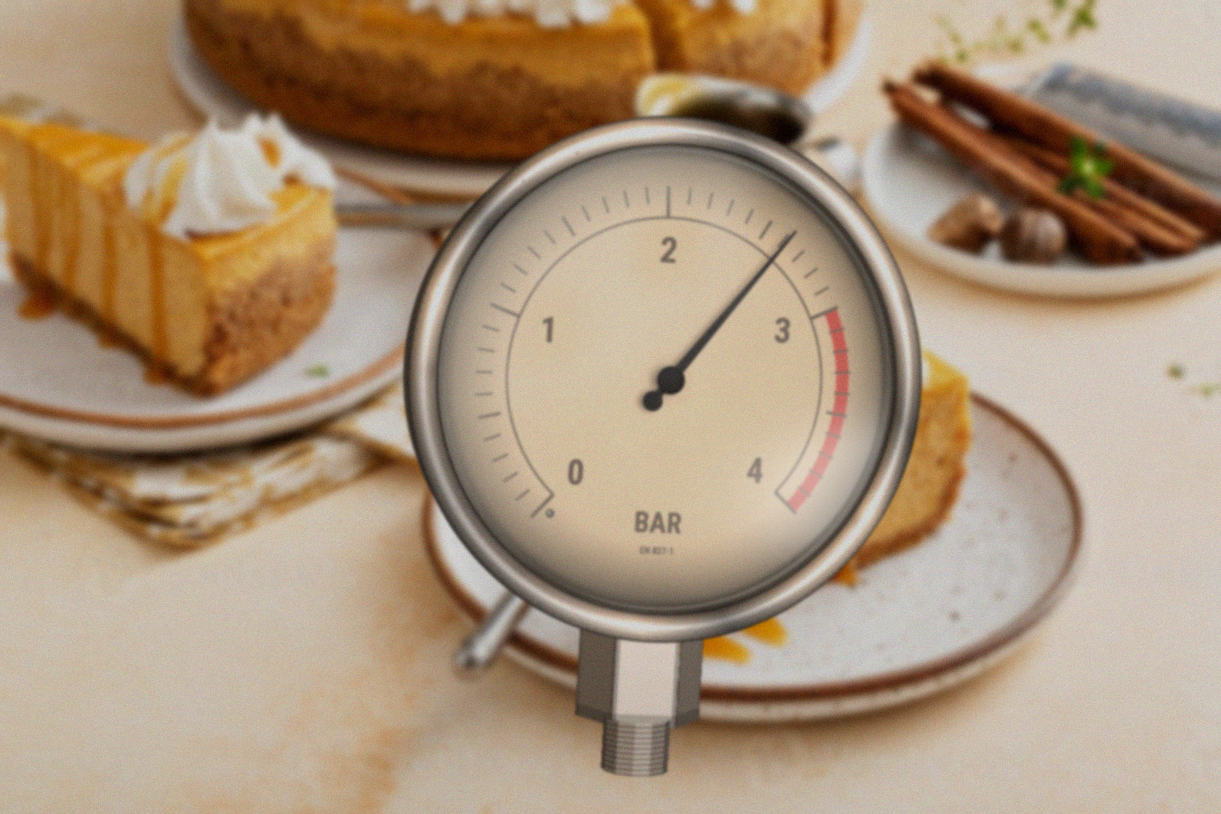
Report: 2.6,bar
